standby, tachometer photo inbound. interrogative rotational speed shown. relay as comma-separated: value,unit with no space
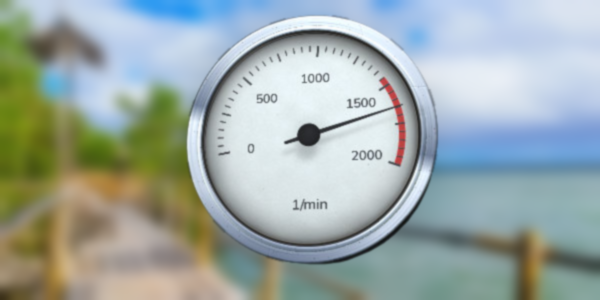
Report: 1650,rpm
